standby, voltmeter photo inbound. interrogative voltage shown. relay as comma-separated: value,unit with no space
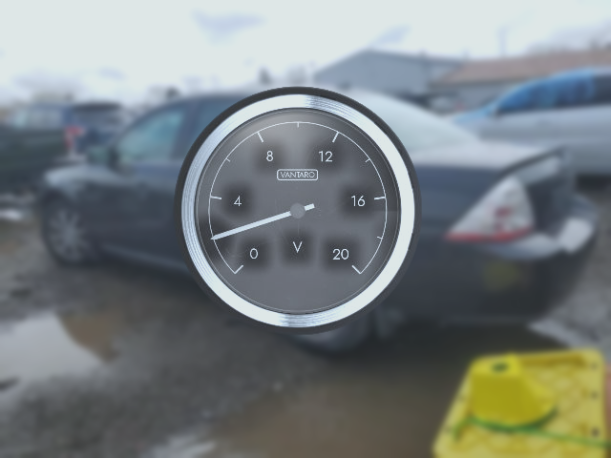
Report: 2,V
